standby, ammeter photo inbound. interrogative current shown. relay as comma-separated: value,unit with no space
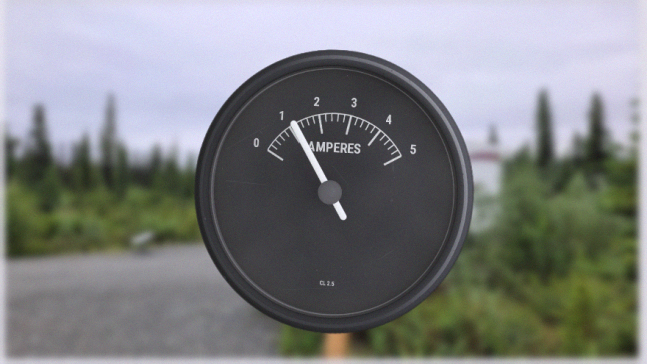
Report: 1.2,A
